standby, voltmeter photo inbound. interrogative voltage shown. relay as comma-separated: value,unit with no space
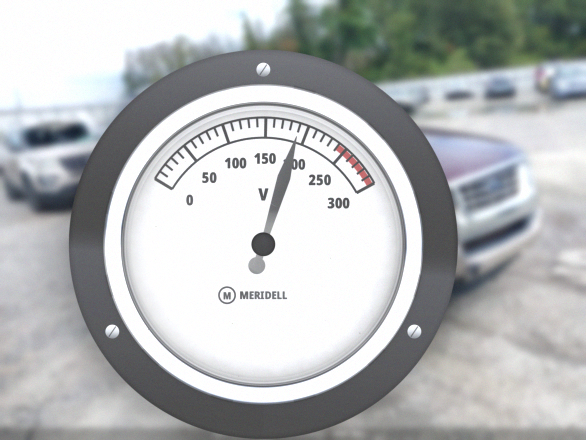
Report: 190,V
